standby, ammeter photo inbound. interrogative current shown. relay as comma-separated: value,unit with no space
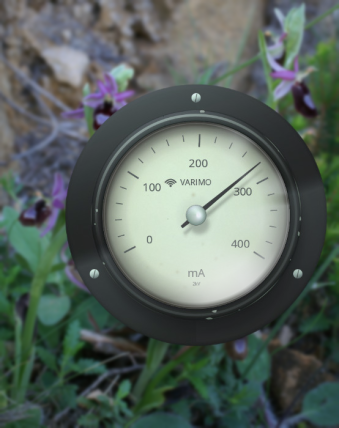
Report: 280,mA
